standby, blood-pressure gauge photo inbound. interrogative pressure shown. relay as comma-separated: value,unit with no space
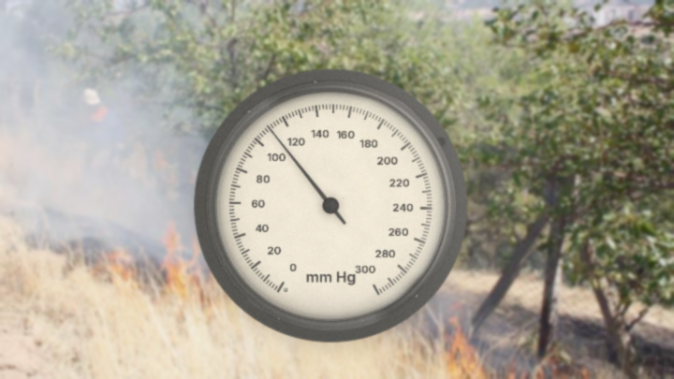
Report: 110,mmHg
